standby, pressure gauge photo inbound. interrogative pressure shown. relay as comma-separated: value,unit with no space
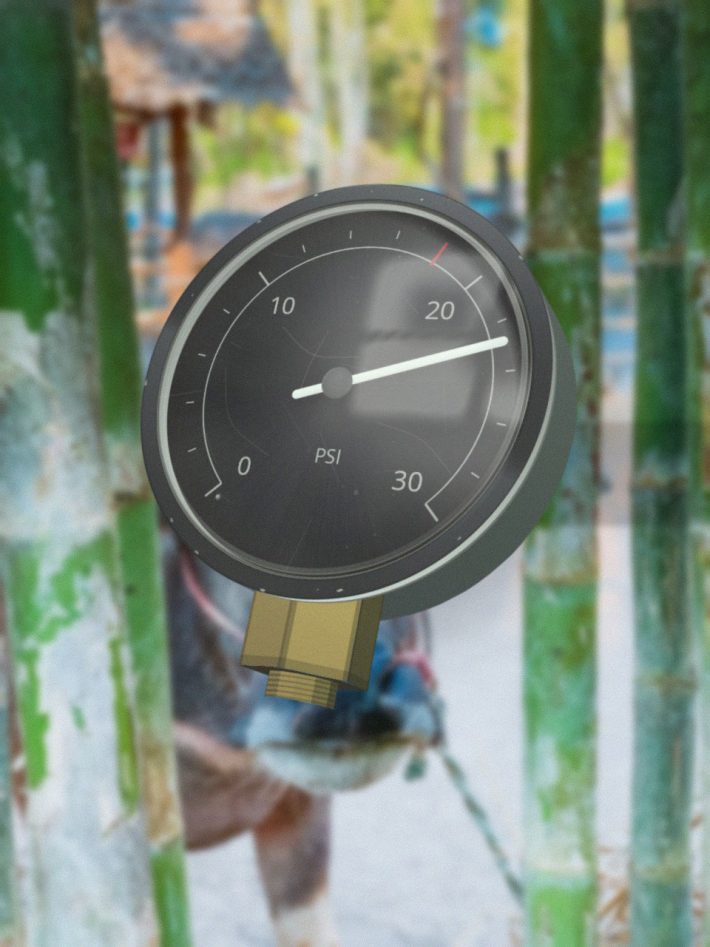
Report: 23,psi
